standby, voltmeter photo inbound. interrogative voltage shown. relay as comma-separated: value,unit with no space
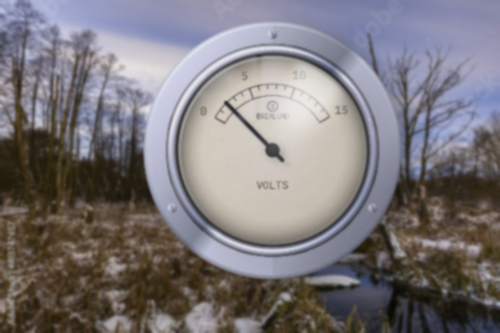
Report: 2,V
